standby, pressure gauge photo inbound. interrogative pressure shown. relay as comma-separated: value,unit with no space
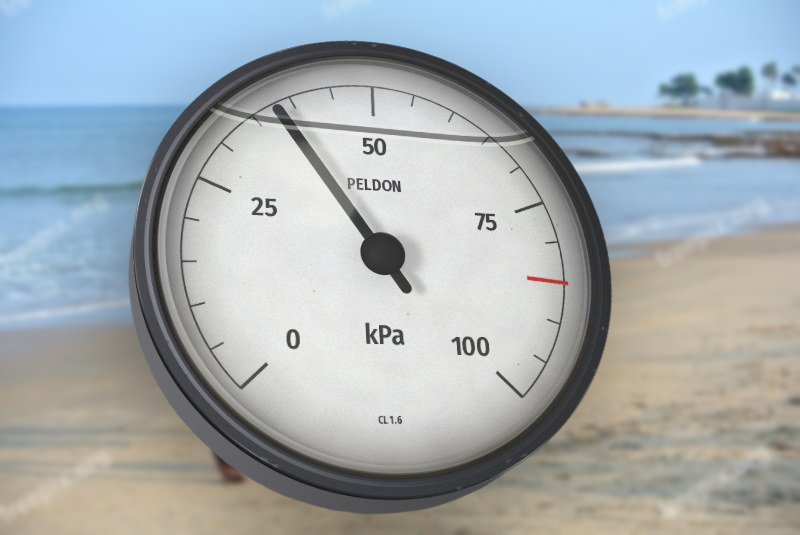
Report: 37.5,kPa
